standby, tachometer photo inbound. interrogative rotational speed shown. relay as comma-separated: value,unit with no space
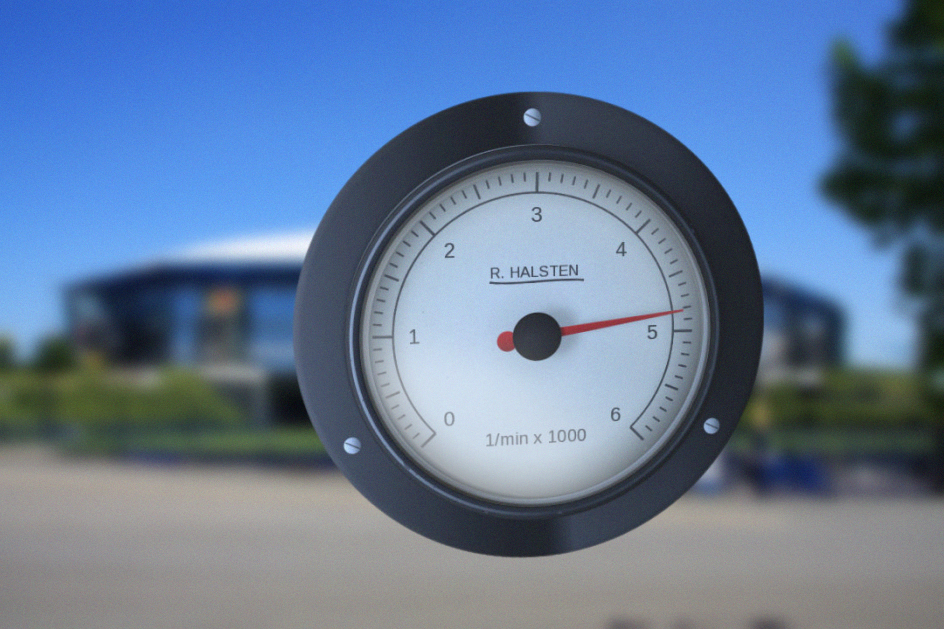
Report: 4800,rpm
